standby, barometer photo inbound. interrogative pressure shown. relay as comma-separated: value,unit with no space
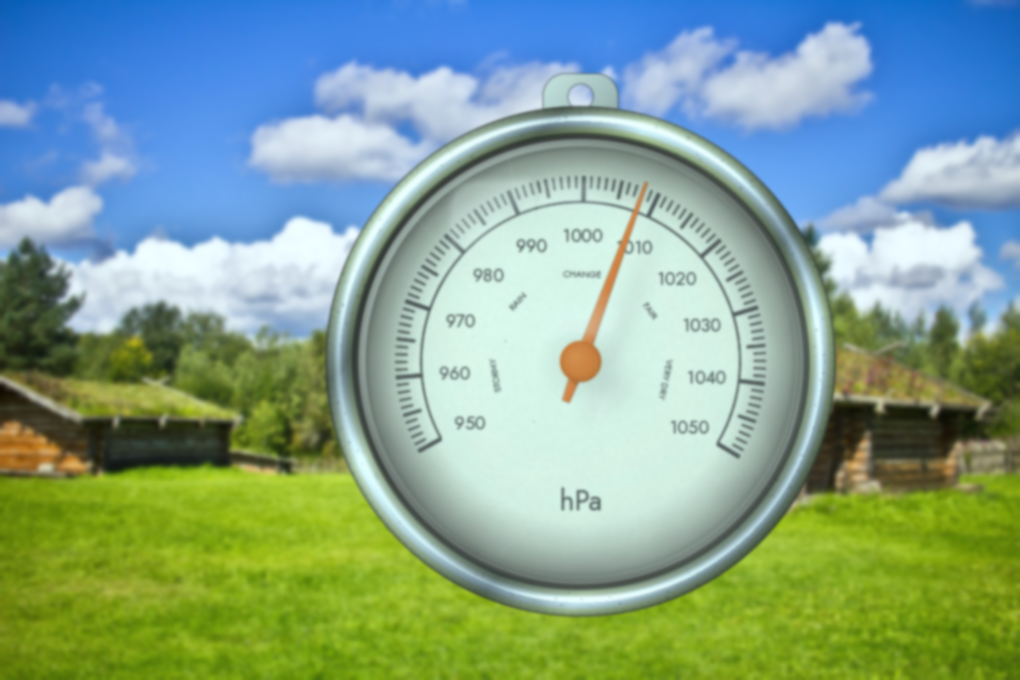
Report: 1008,hPa
